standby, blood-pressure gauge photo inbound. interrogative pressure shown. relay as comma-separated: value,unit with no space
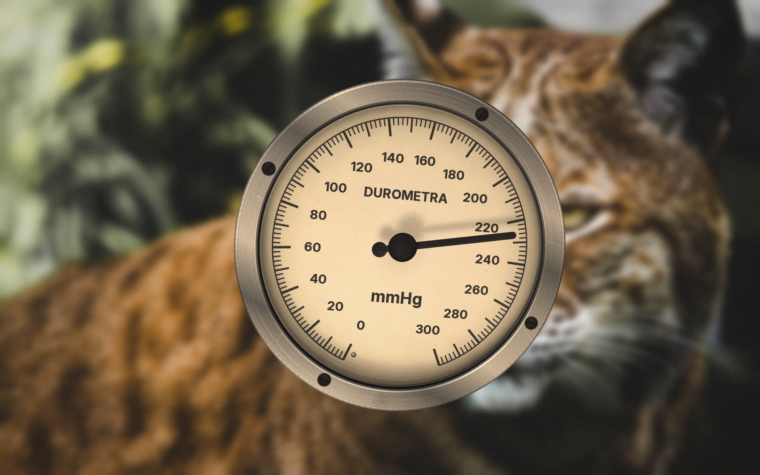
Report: 226,mmHg
